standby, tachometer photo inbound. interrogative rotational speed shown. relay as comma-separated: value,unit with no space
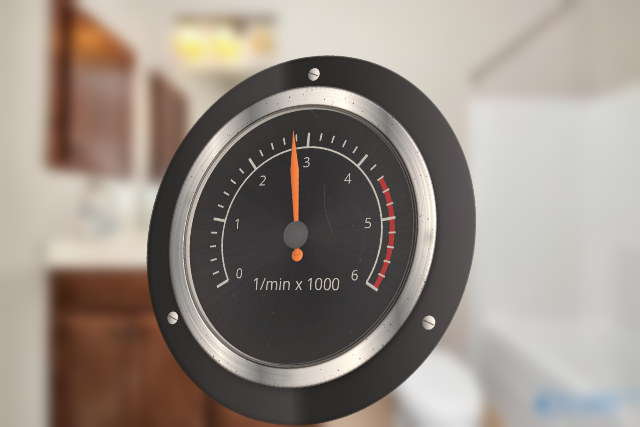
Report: 2800,rpm
